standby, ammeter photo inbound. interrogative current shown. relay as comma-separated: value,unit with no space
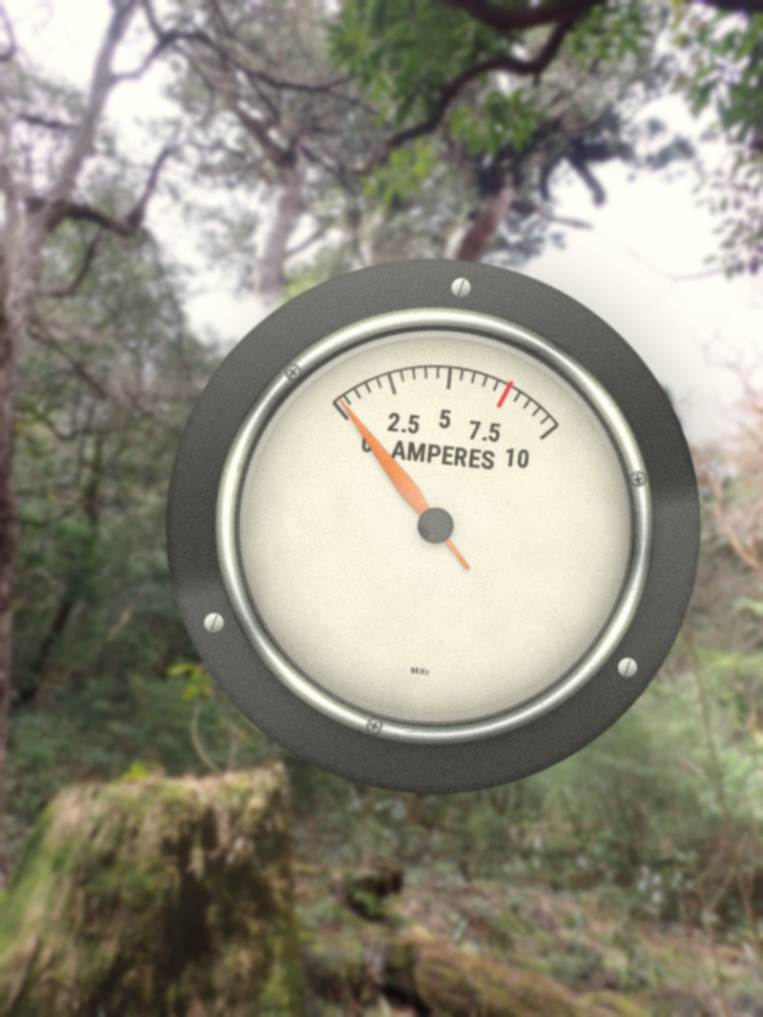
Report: 0.25,A
